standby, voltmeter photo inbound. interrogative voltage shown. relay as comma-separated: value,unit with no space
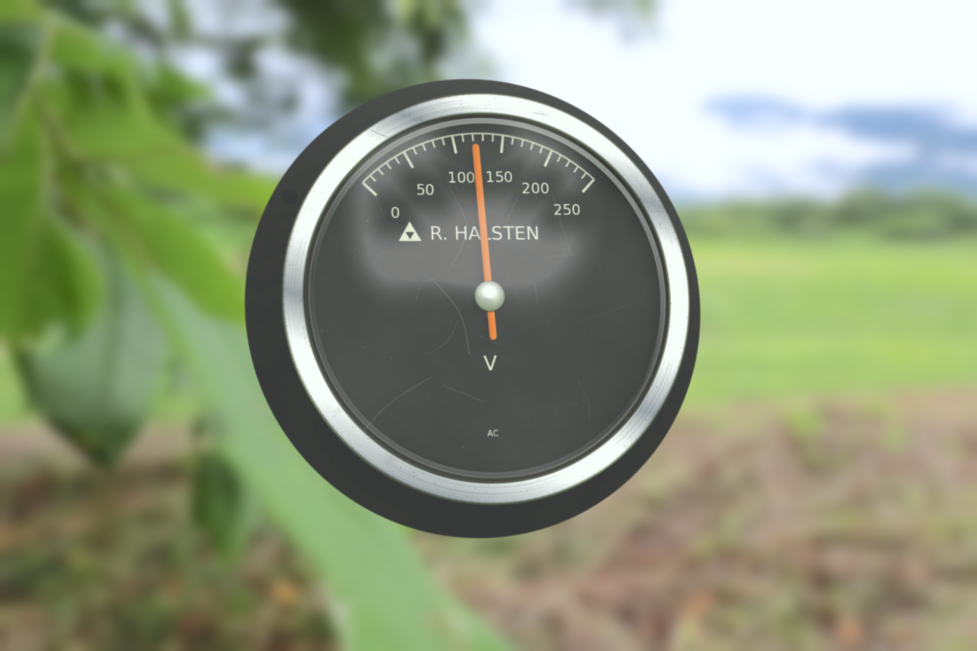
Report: 120,V
